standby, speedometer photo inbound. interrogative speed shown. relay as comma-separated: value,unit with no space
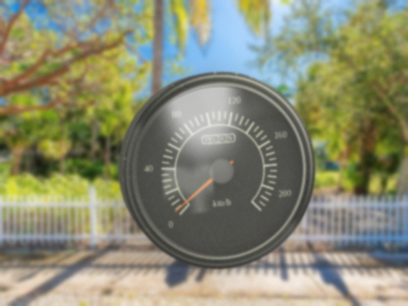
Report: 5,km/h
